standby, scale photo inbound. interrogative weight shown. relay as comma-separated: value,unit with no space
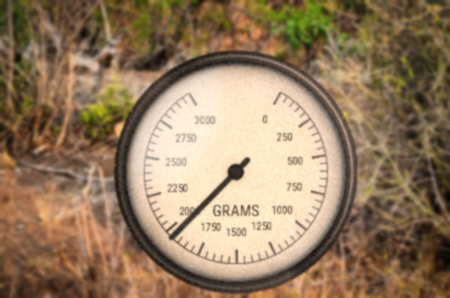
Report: 1950,g
